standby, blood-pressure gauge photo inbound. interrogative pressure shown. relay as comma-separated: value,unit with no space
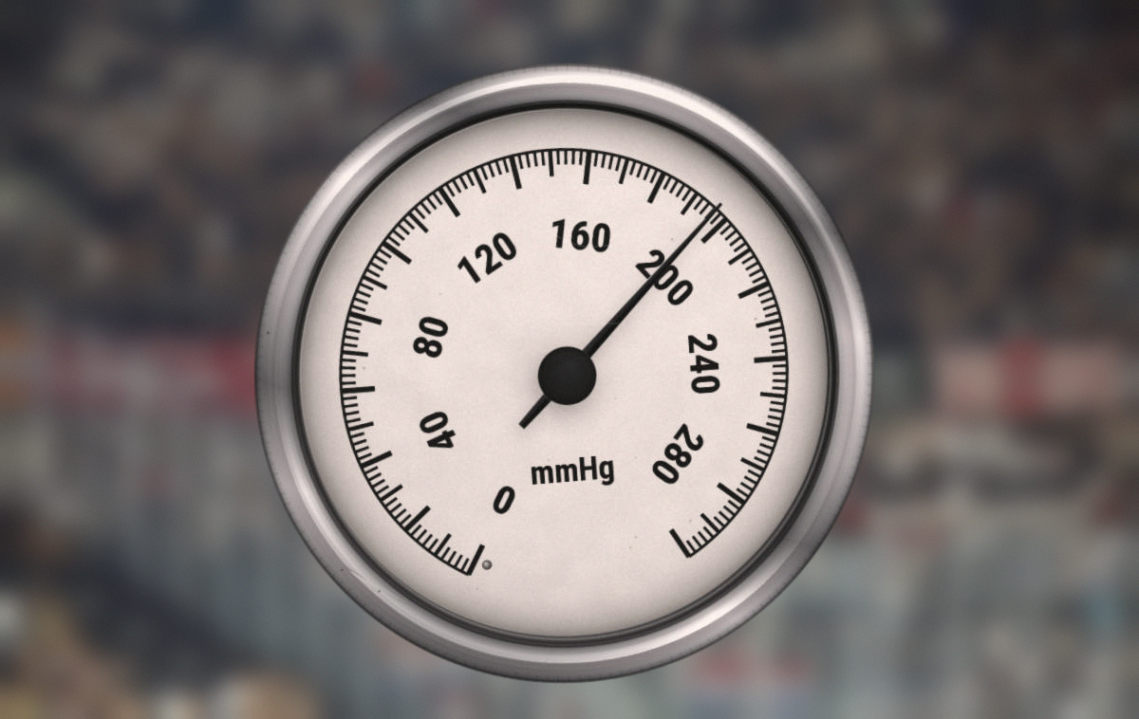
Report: 196,mmHg
